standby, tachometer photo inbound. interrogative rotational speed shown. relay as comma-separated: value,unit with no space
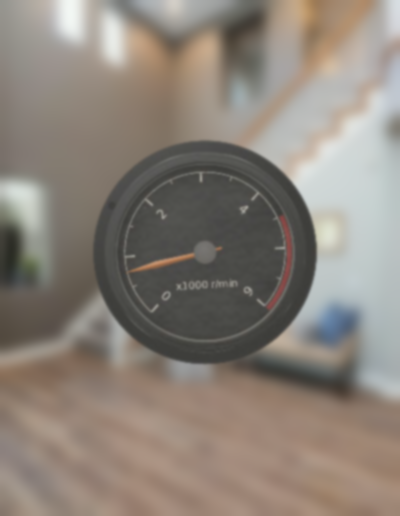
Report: 750,rpm
